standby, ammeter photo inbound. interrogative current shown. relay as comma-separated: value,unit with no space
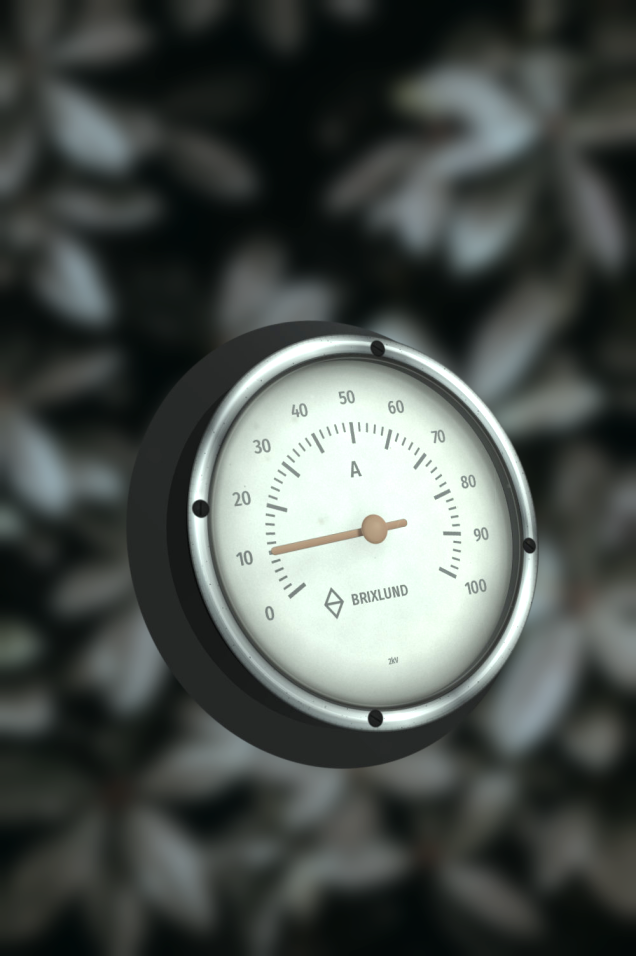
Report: 10,A
